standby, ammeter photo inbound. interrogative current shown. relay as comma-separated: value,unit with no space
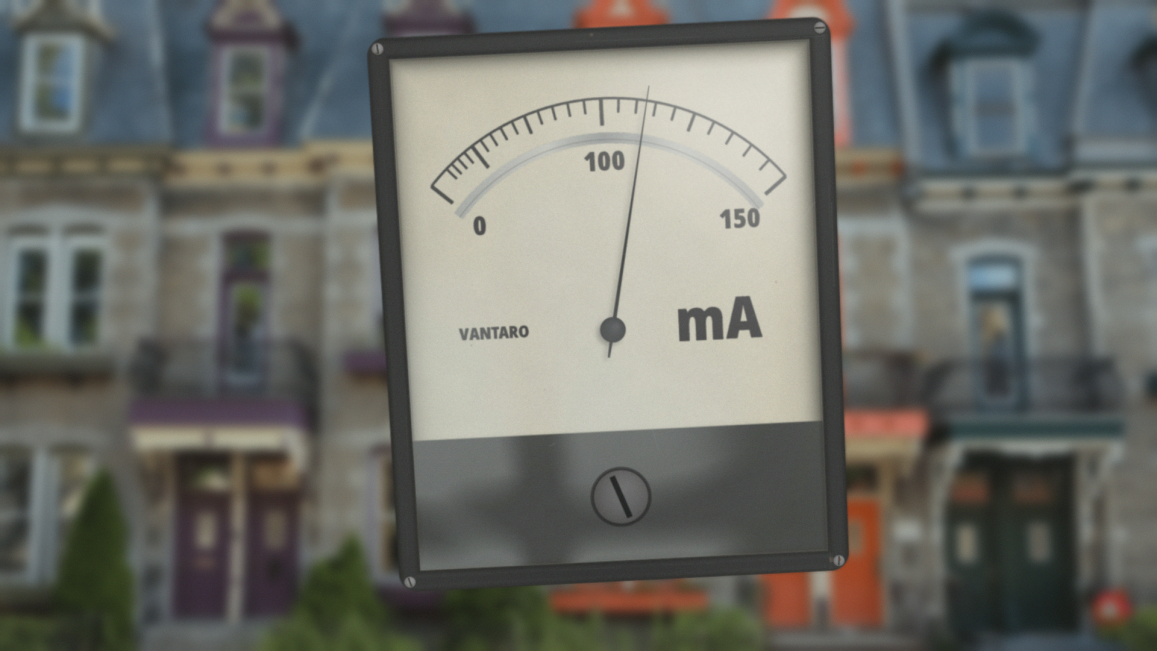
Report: 112.5,mA
